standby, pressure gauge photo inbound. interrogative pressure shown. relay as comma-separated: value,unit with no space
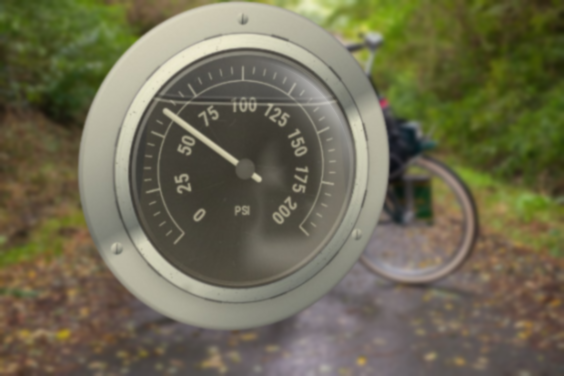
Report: 60,psi
